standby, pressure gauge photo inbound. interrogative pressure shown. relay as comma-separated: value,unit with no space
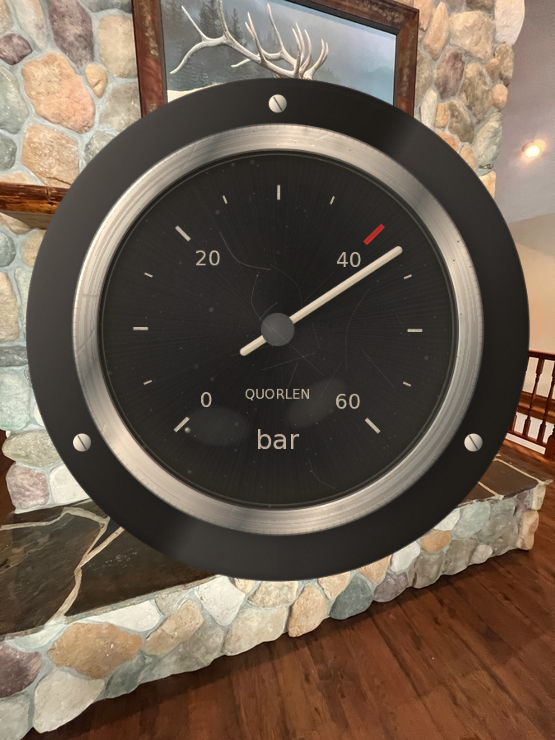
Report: 42.5,bar
